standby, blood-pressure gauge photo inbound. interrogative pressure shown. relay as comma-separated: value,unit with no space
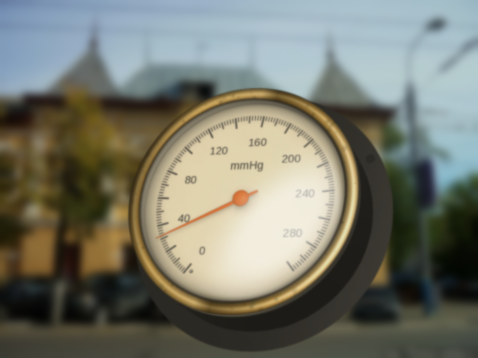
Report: 30,mmHg
